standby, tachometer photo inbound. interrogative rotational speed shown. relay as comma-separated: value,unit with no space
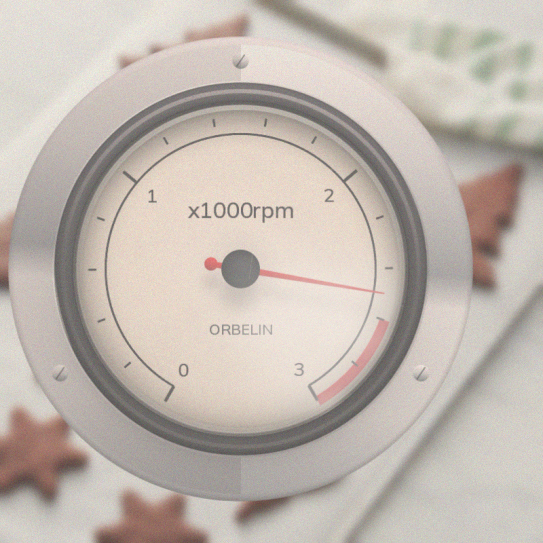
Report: 2500,rpm
